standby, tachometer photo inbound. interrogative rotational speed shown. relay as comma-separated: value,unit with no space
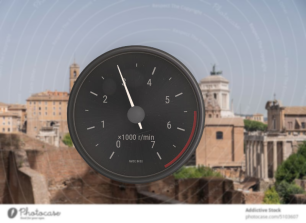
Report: 3000,rpm
